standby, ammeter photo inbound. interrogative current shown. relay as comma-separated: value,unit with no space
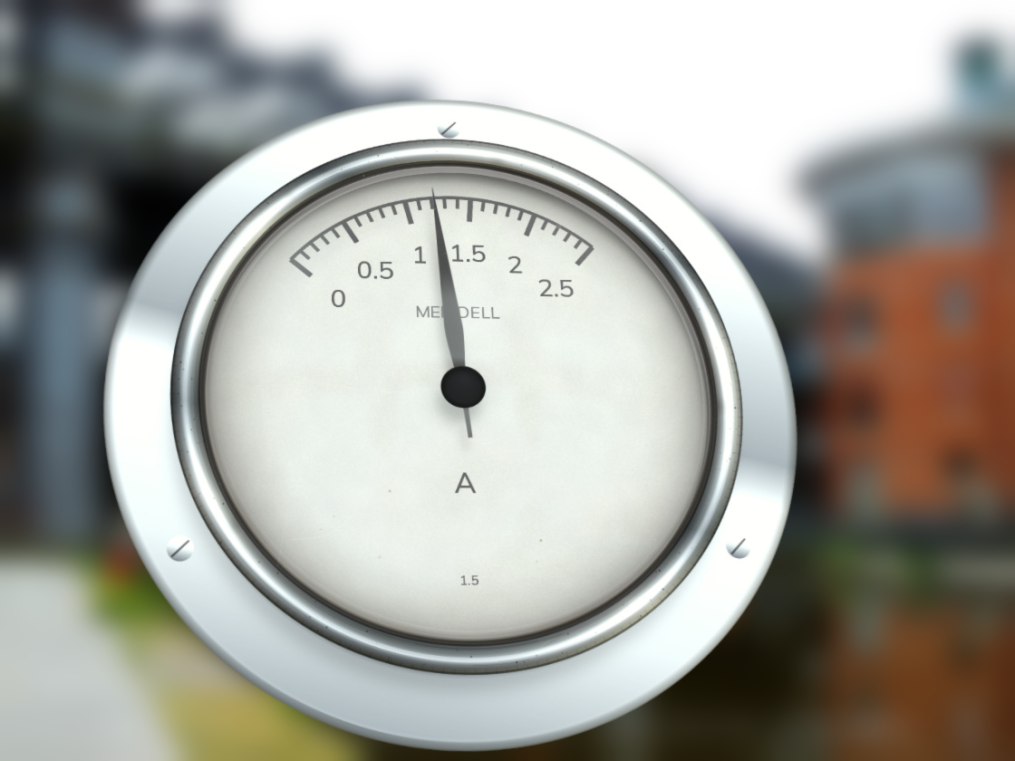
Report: 1.2,A
